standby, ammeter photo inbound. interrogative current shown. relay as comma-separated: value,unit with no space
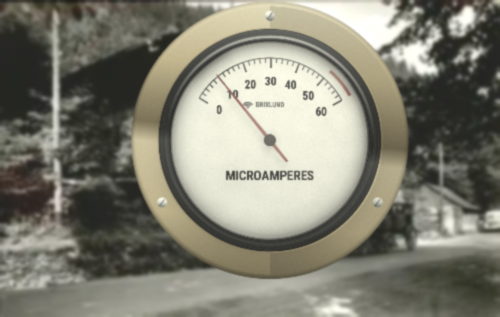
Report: 10,µA
